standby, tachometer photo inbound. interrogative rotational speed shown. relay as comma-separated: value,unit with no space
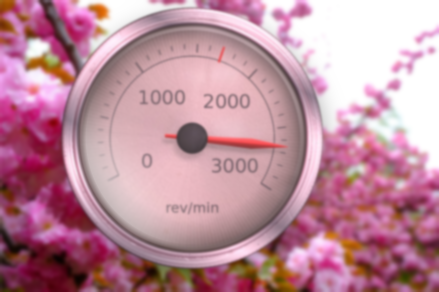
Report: 2650,rpm
